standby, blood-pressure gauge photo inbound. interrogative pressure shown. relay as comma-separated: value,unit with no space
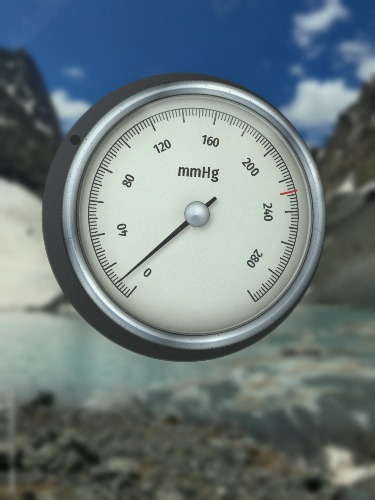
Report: 10,mmHg
